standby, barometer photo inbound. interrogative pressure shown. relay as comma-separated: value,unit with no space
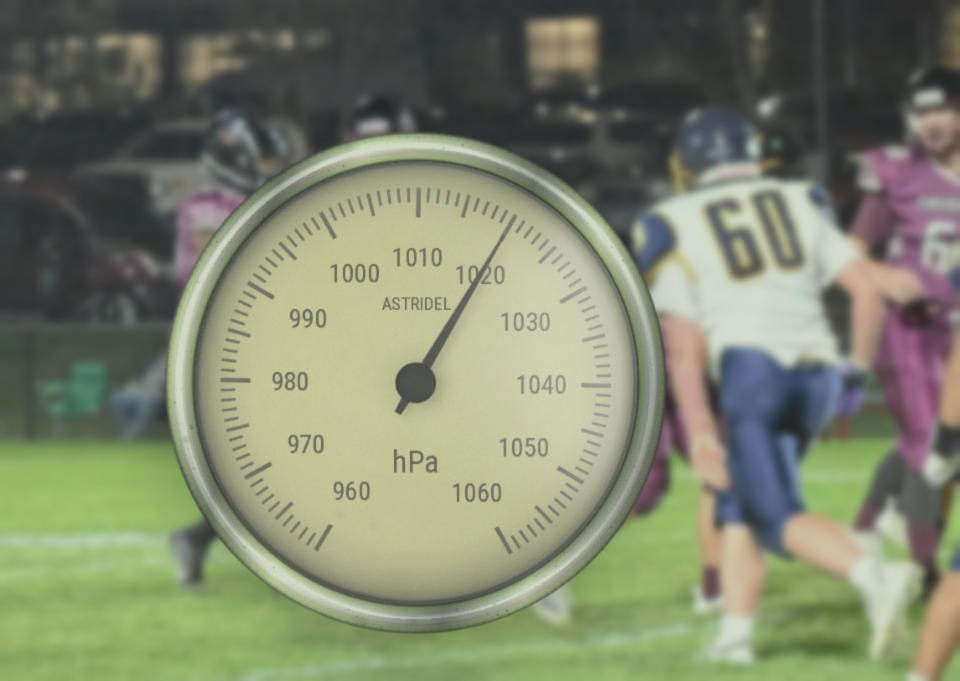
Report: 1020,hPa
